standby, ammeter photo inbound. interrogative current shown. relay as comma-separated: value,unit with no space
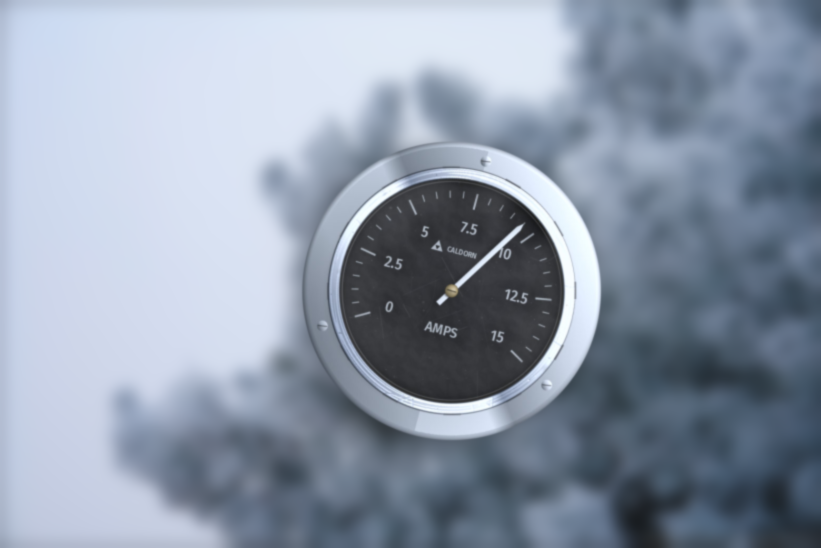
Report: 9.5,A
